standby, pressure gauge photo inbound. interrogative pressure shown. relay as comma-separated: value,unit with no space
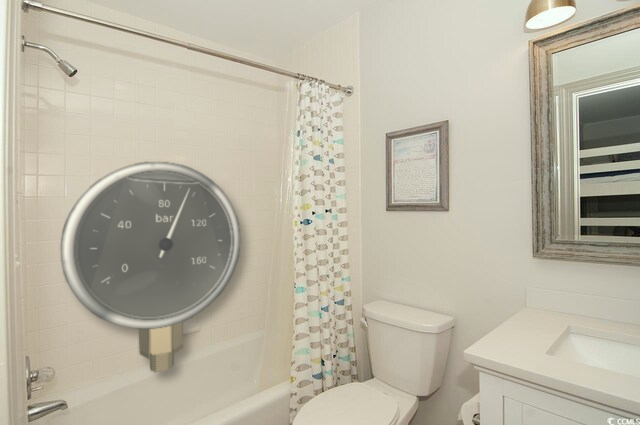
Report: 95,bar
